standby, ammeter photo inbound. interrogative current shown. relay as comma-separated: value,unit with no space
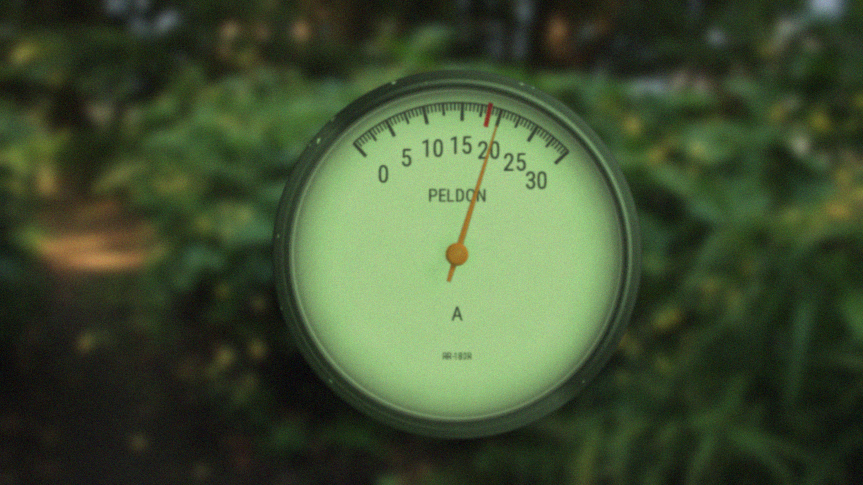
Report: 20,A
